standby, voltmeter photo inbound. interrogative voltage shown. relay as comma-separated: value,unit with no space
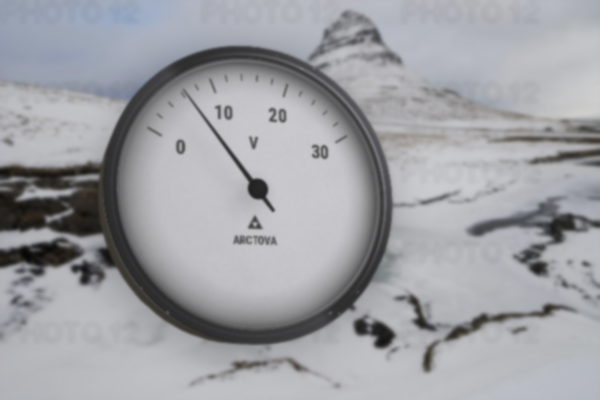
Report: 6,V
